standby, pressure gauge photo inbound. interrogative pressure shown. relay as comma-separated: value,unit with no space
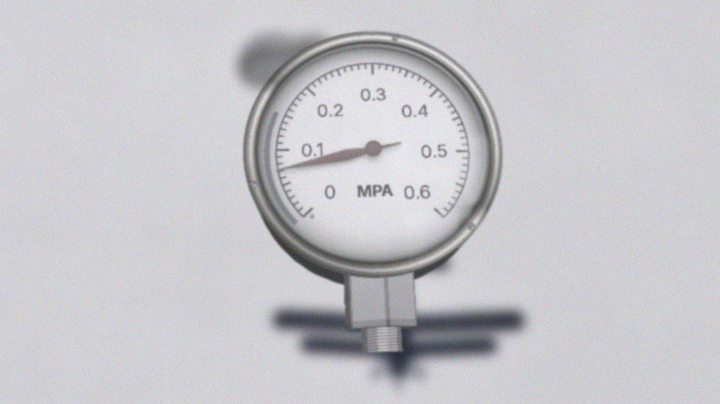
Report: 0.07,MPa
